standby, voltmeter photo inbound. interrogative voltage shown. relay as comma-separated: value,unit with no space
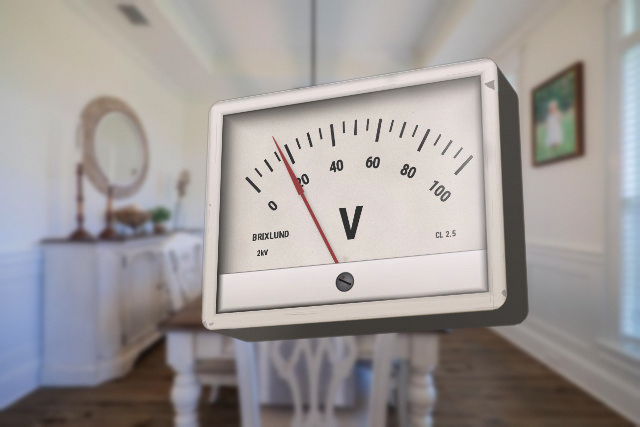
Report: 17.5,V
